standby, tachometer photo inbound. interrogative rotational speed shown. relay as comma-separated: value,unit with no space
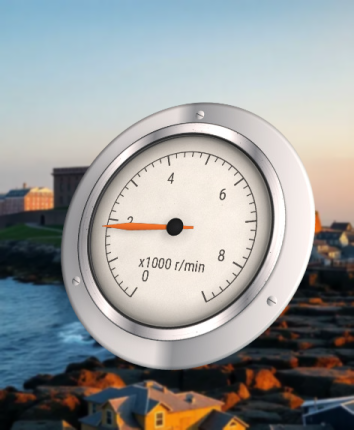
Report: 1800,rpm
